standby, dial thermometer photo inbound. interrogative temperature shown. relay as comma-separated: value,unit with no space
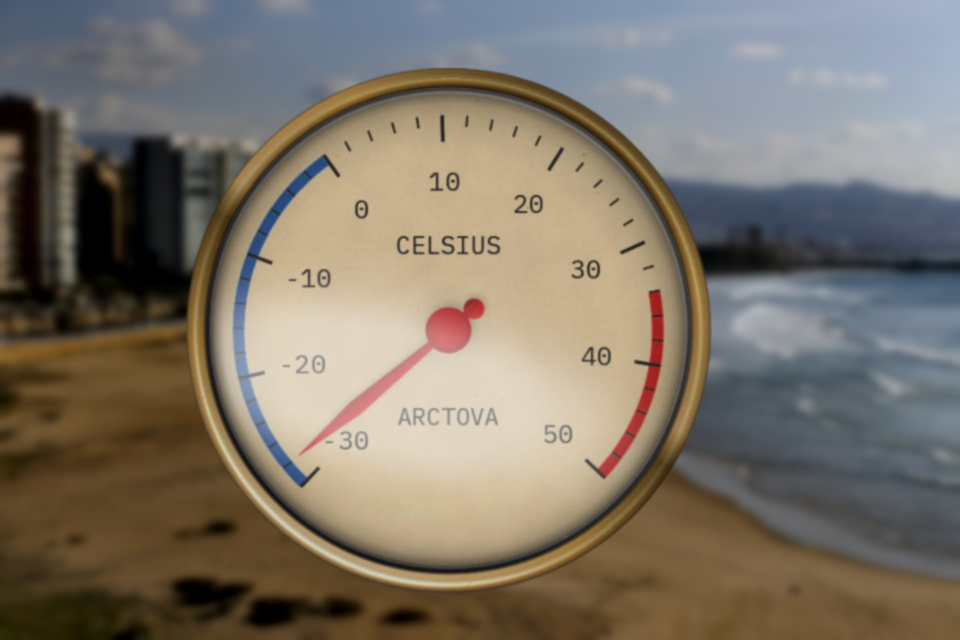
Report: -28,°C
